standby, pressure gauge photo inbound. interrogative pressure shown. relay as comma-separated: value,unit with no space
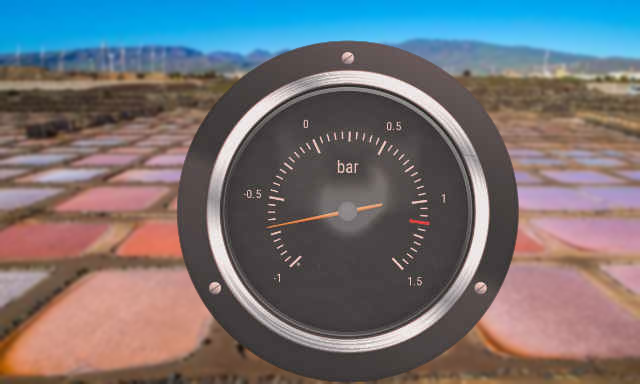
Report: -0.7,bar
